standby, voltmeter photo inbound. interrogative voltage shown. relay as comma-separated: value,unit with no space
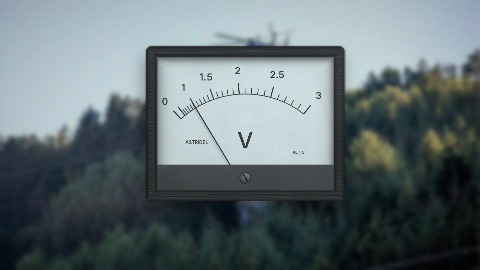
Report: 1,V
